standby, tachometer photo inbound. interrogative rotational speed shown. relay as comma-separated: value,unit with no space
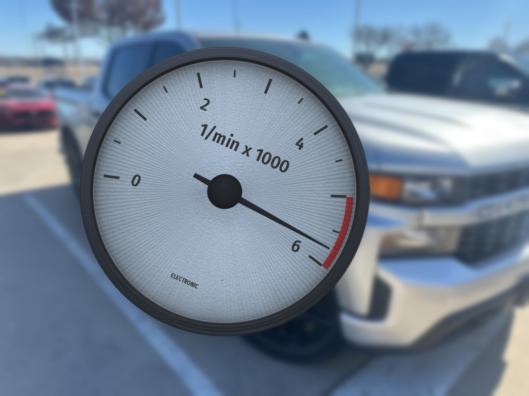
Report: 5750,rpm
